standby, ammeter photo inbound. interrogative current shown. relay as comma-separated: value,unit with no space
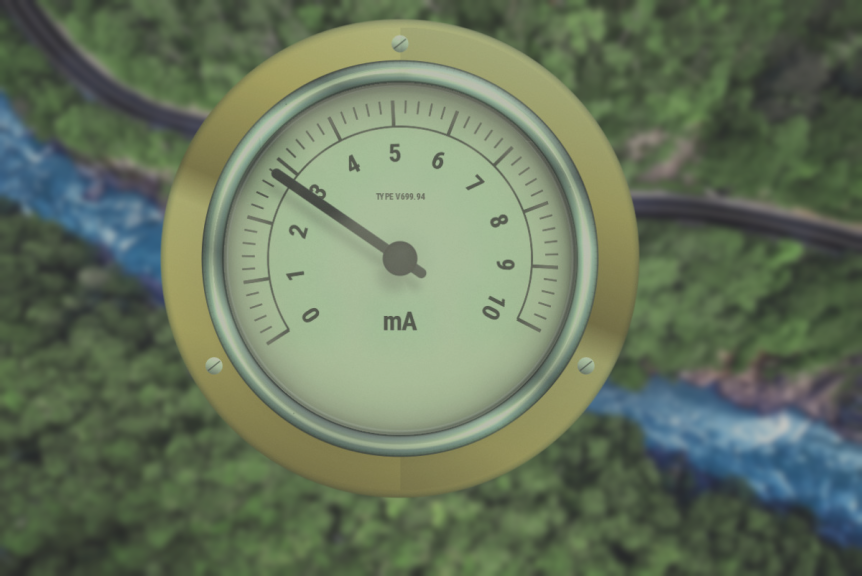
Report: 2.8,mA
